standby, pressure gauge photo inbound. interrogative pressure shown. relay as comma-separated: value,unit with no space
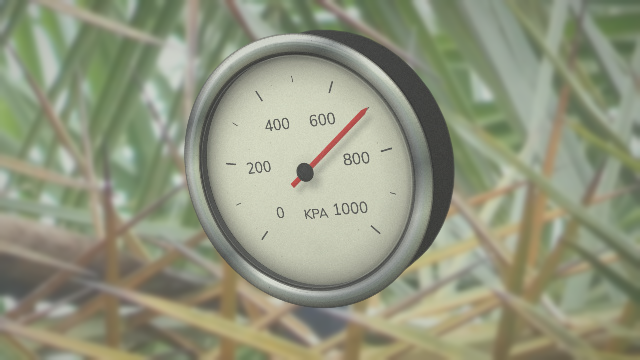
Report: 700,kPa
